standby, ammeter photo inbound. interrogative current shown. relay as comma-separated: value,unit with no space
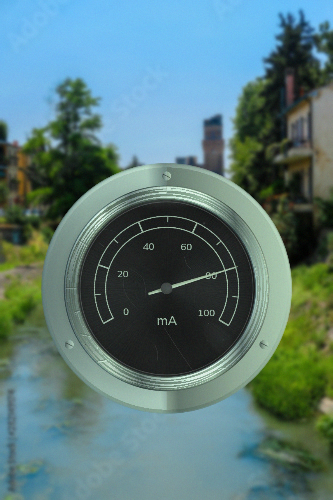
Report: 80,mA
